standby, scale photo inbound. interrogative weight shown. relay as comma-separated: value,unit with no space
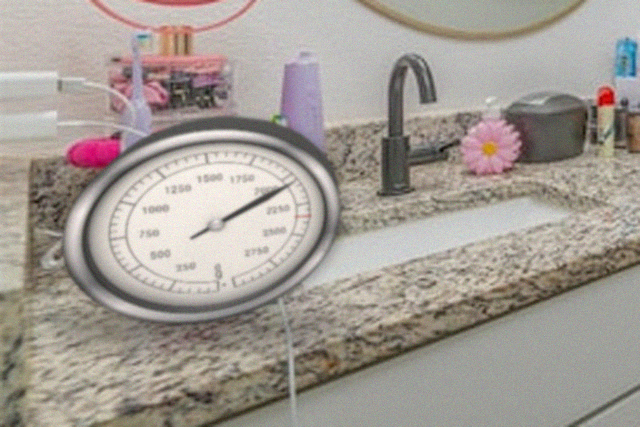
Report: 2050,g
